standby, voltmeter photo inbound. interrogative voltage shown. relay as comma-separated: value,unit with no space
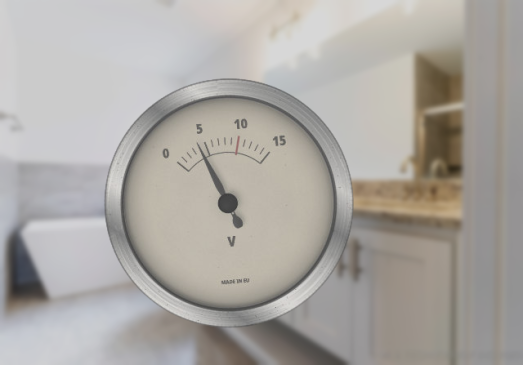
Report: 4,V
